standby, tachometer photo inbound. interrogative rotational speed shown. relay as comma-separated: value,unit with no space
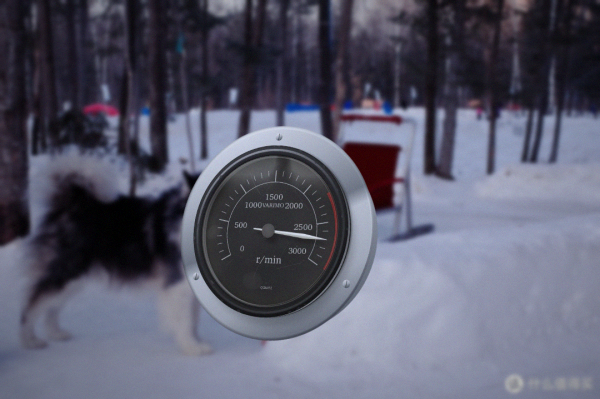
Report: 2700,rpm
